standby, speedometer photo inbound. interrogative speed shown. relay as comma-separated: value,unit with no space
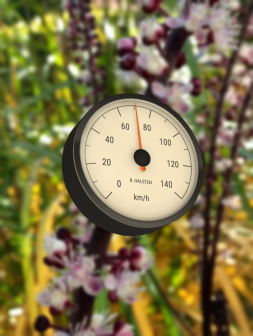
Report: 70,km/h
